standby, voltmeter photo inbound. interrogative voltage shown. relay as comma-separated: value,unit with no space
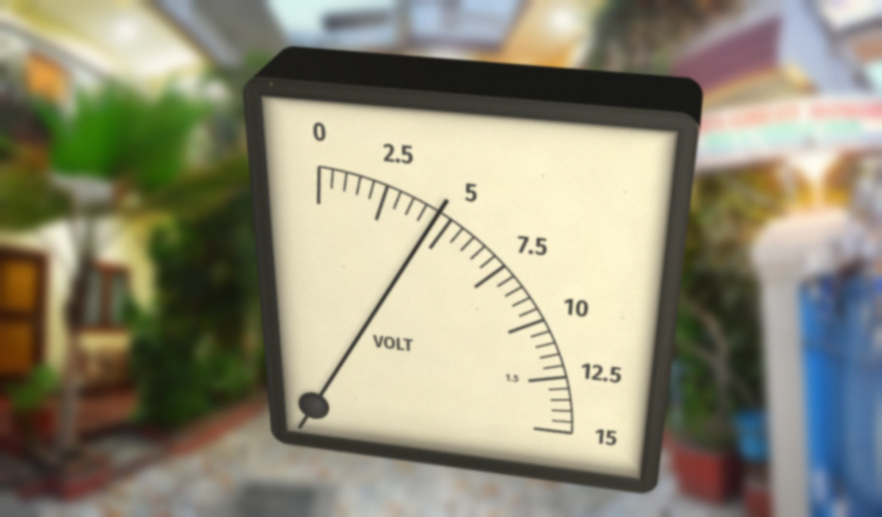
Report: 4.5,V
